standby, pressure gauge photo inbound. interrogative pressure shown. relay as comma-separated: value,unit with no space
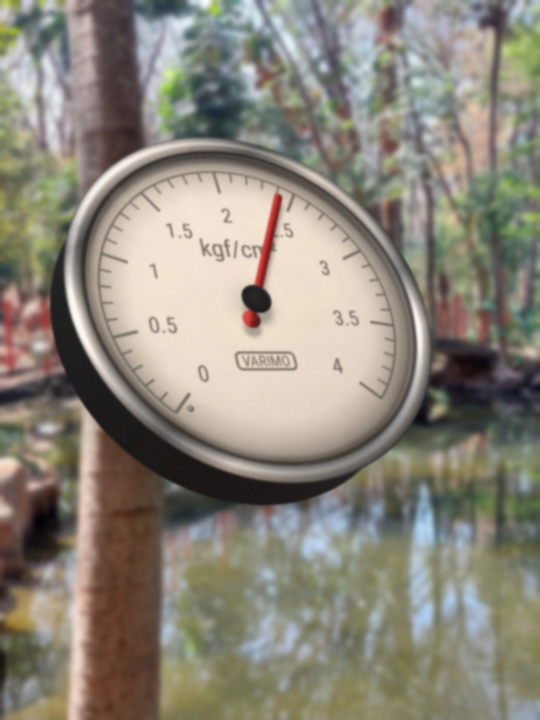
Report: 2.4,kg/cm²
